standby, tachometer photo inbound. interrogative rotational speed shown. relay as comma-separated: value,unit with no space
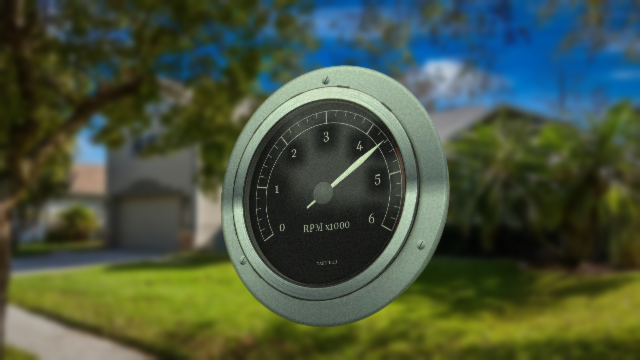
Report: 4400,rpm
